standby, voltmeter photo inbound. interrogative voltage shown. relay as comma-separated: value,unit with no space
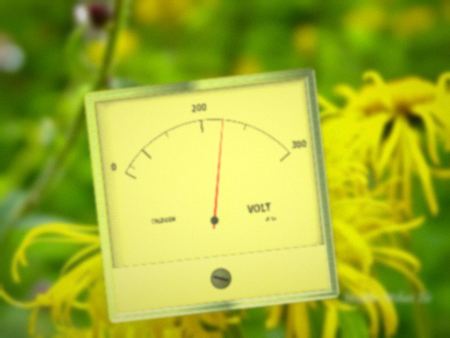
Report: 225,V
